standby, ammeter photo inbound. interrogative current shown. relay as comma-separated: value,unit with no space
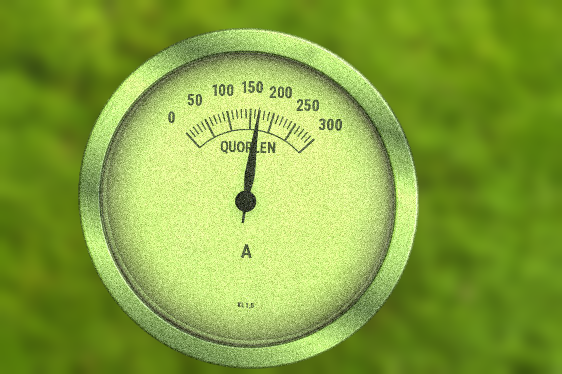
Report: 170,A
